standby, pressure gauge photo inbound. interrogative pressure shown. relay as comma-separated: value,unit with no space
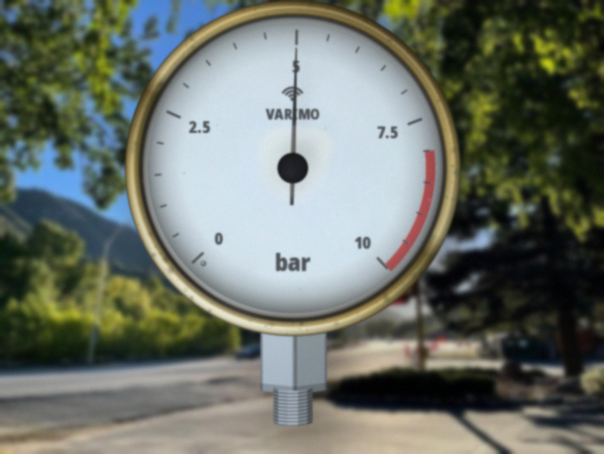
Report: 5,bar
